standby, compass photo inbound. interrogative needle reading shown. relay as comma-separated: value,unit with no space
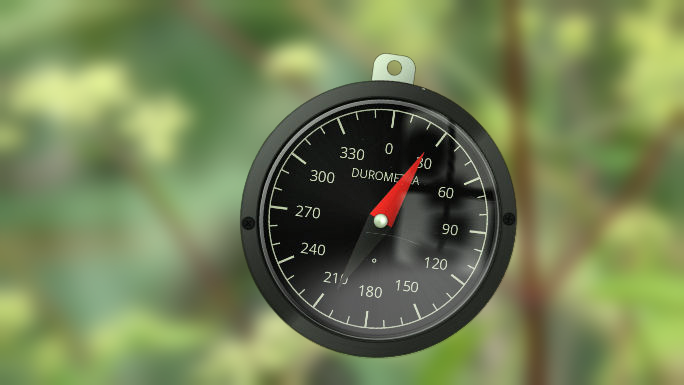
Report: 25,°
